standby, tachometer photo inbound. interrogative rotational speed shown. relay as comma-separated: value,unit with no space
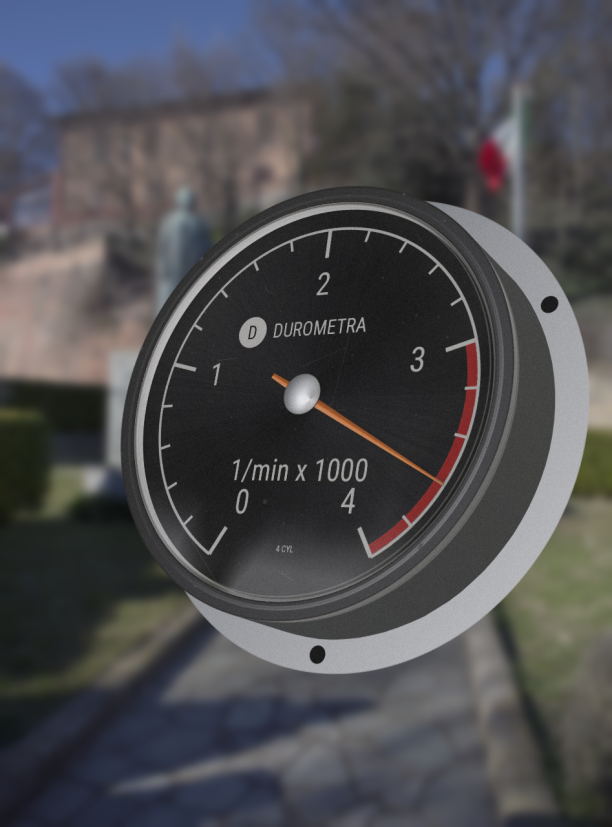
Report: 3600,rpm
